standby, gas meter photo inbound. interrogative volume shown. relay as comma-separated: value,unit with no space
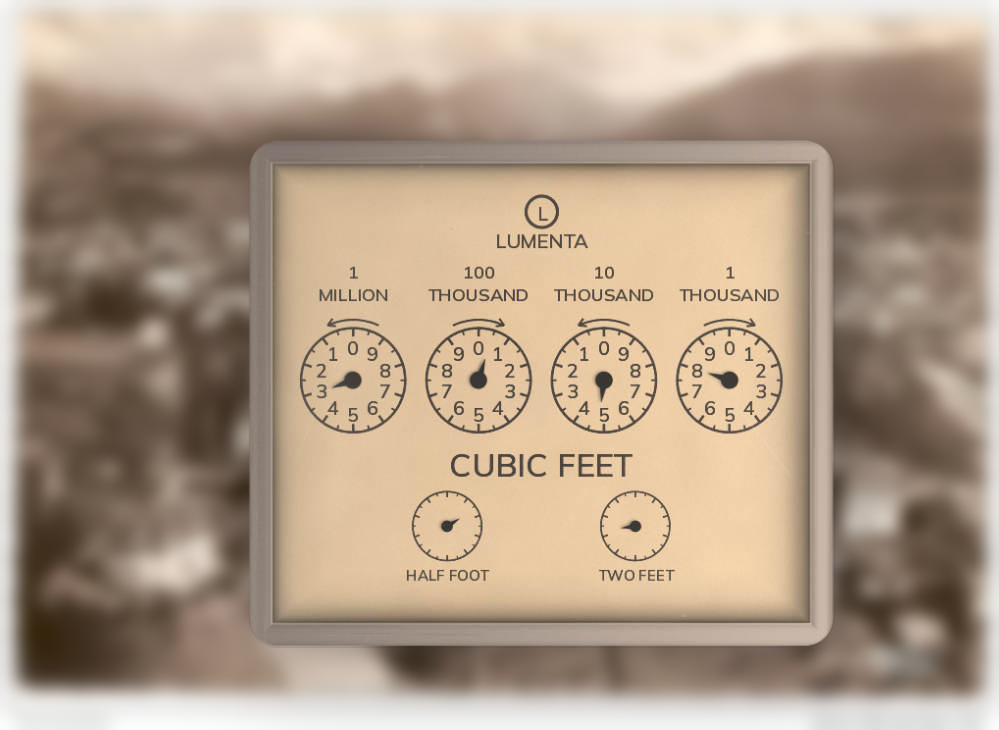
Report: 304800,ft³
